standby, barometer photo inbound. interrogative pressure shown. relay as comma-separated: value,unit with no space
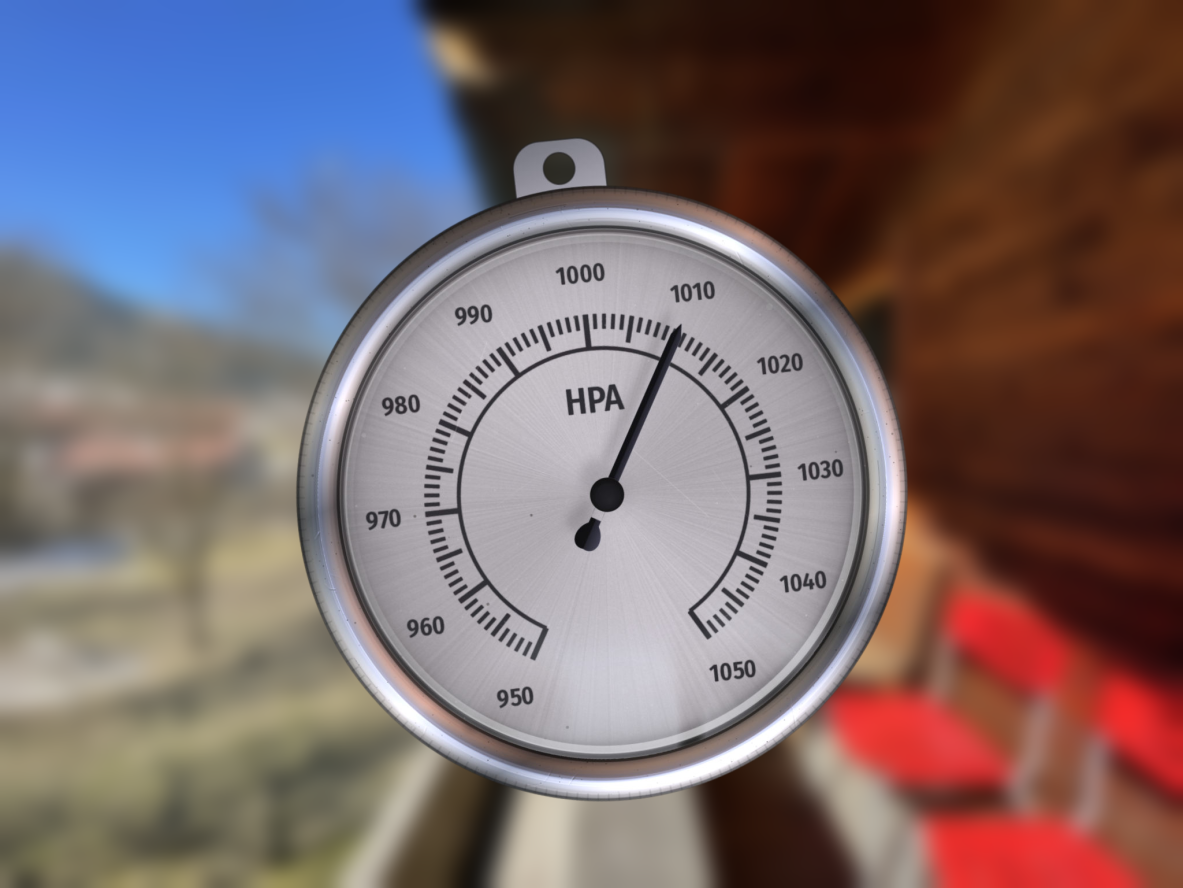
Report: 1010,hPa
